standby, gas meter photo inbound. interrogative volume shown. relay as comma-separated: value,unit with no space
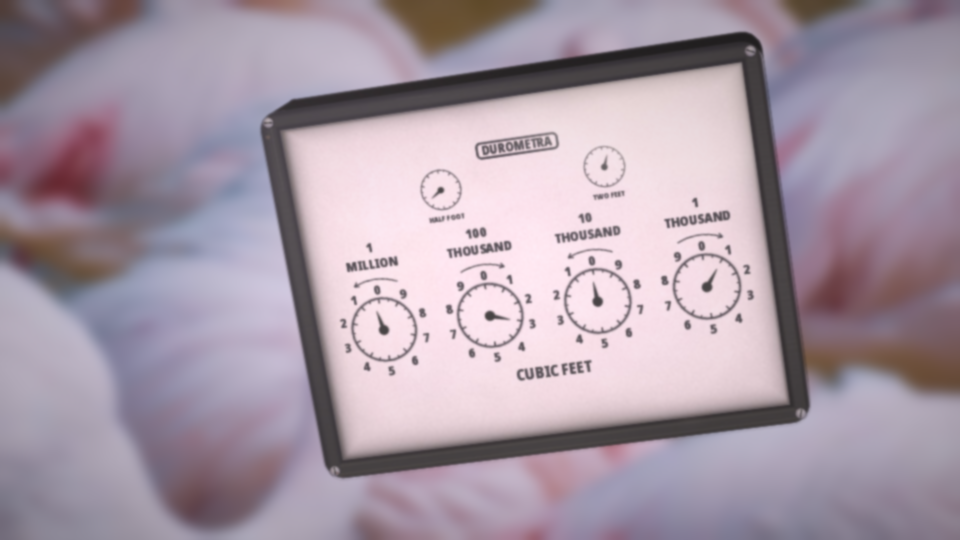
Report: 30100,ft³
